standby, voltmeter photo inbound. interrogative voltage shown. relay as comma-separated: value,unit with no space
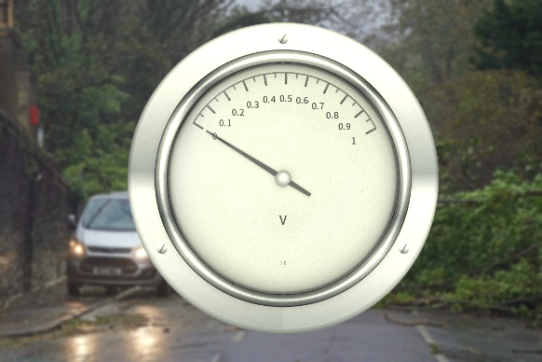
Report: 0,V
